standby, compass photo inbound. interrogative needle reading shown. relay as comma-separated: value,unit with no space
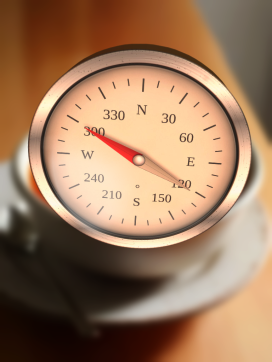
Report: 300,°
